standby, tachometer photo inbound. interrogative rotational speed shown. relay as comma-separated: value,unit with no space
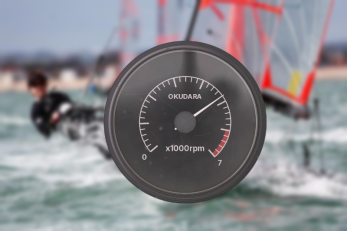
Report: 4800,rpm
